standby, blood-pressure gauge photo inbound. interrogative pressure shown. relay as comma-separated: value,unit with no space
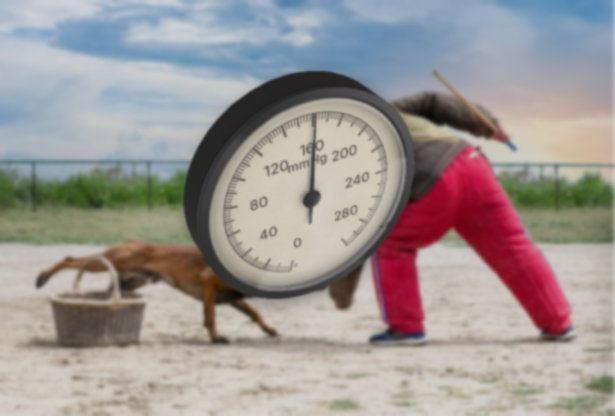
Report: 160,mmHg
